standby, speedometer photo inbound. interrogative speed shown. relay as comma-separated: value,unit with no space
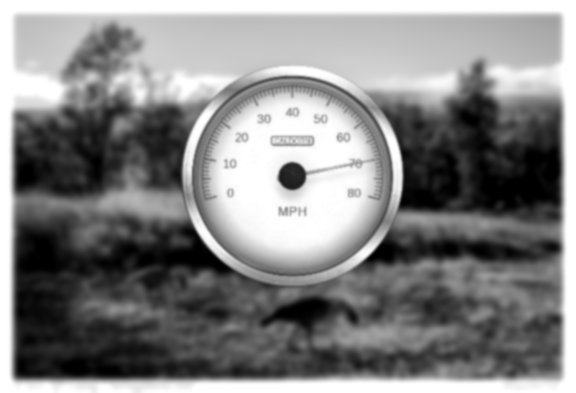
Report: 70,mph
